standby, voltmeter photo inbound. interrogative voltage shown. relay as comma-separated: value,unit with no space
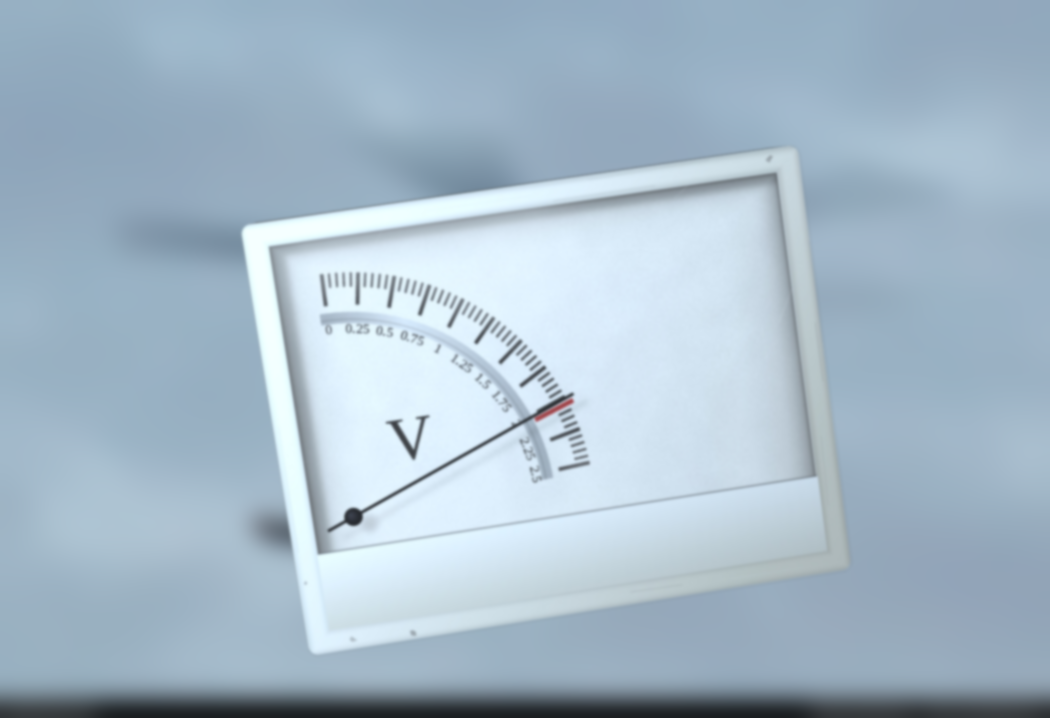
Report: 2,V
